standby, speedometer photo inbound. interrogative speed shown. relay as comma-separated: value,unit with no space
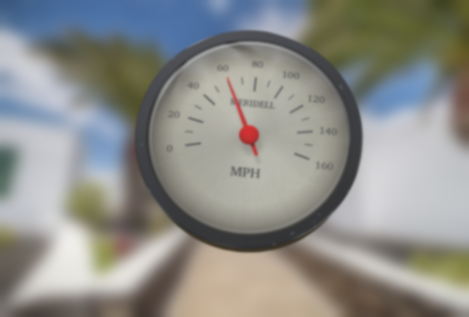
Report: 60,mph
